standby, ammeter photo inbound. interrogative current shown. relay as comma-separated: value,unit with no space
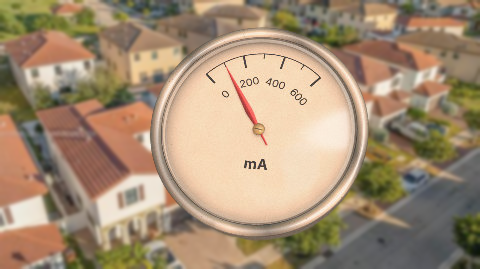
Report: 100,mA
